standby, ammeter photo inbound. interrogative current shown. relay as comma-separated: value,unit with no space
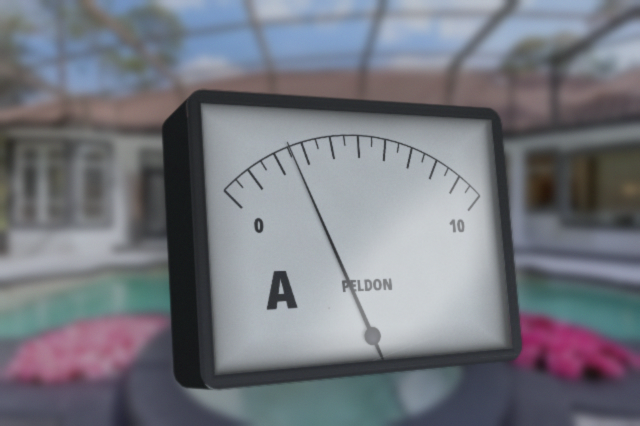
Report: 2.5,A
